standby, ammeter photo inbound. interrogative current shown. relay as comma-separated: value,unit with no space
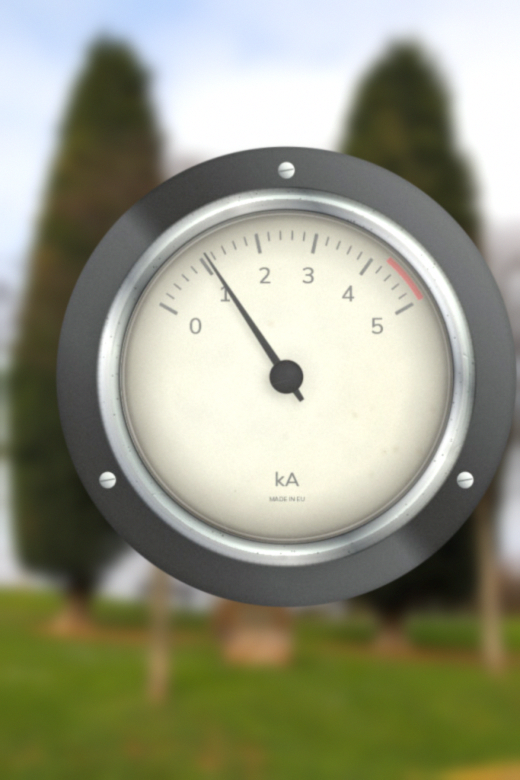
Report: 1.1,kA
